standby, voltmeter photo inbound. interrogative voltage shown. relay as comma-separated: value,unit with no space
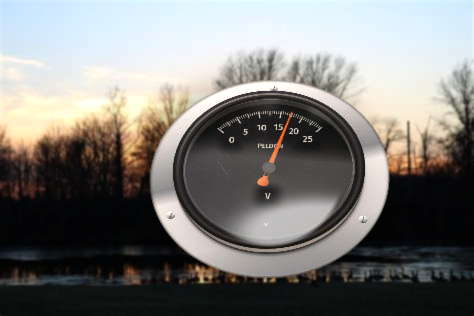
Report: 17.5,V
